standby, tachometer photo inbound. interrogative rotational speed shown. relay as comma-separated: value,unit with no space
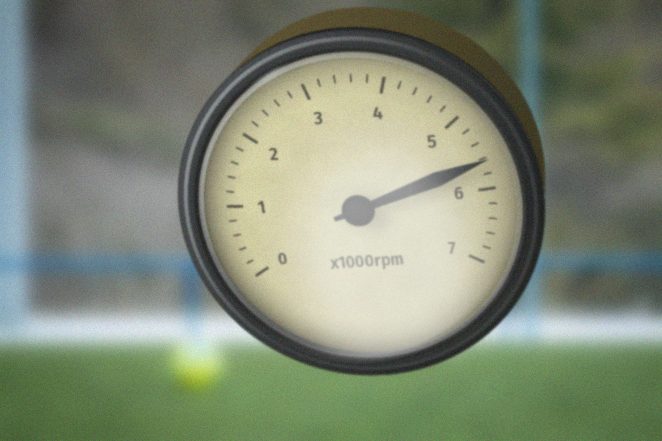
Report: 5600,rpm
